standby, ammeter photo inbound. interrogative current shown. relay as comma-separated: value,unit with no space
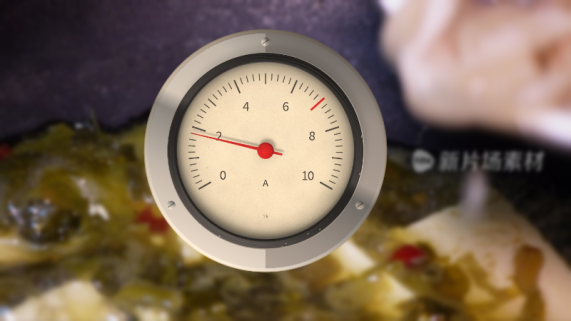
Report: 1.8,A
